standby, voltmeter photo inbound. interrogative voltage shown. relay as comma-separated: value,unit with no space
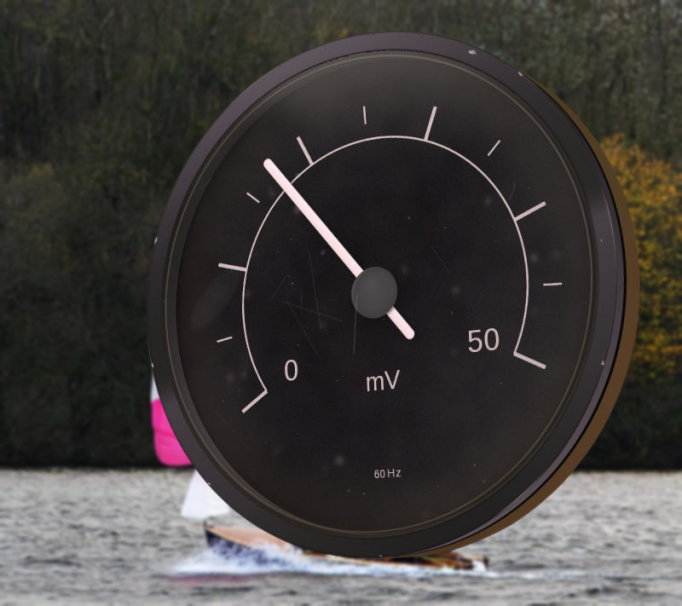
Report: 17.5,mV
